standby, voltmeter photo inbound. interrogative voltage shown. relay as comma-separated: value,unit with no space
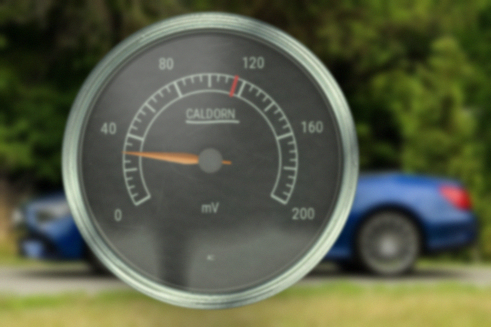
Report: 30,mV
